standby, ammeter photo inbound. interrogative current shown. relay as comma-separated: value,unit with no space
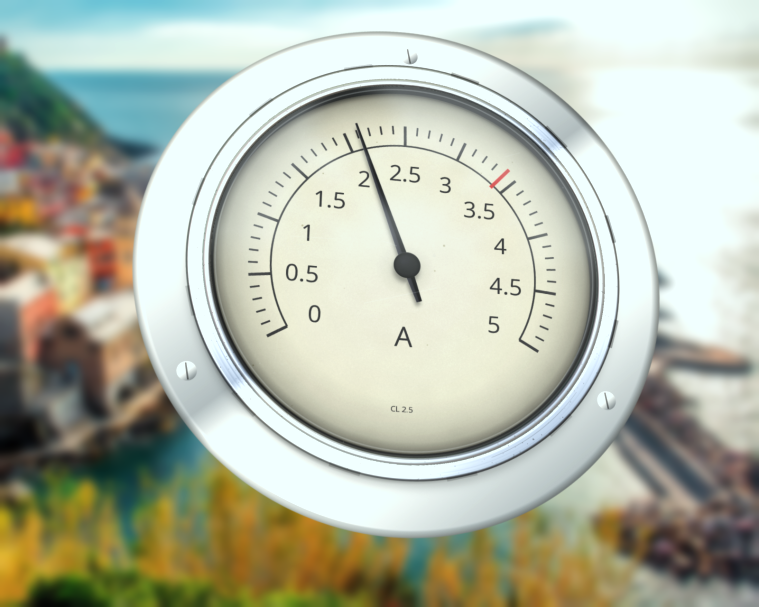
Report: 2.1,A
